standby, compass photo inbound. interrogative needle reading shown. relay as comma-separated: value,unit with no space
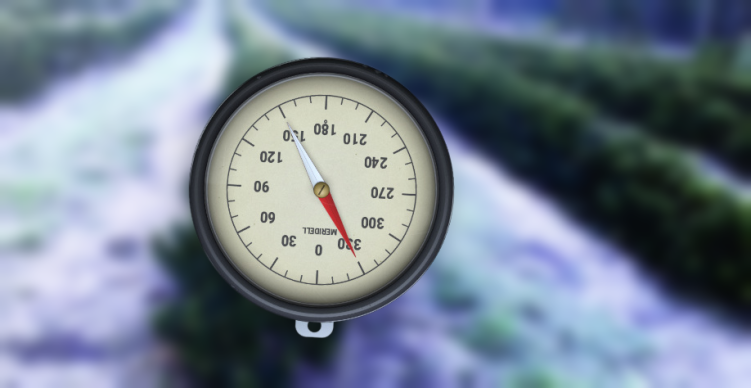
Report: 330,°
